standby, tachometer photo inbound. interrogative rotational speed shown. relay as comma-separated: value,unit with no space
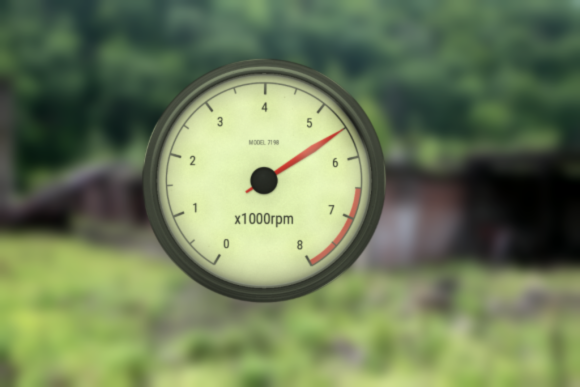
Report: 5500,rpm
